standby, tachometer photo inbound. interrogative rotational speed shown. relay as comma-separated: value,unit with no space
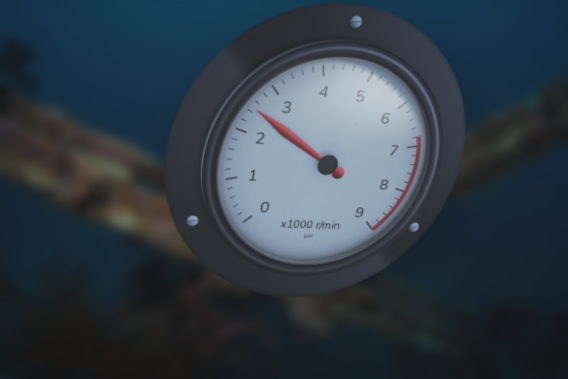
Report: 2500,rpm
